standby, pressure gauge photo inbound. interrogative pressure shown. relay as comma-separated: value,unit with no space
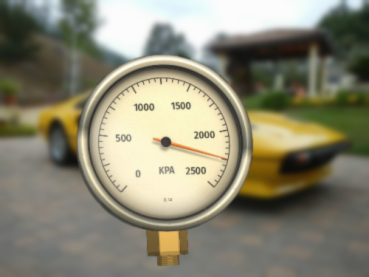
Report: 2250,kPa
